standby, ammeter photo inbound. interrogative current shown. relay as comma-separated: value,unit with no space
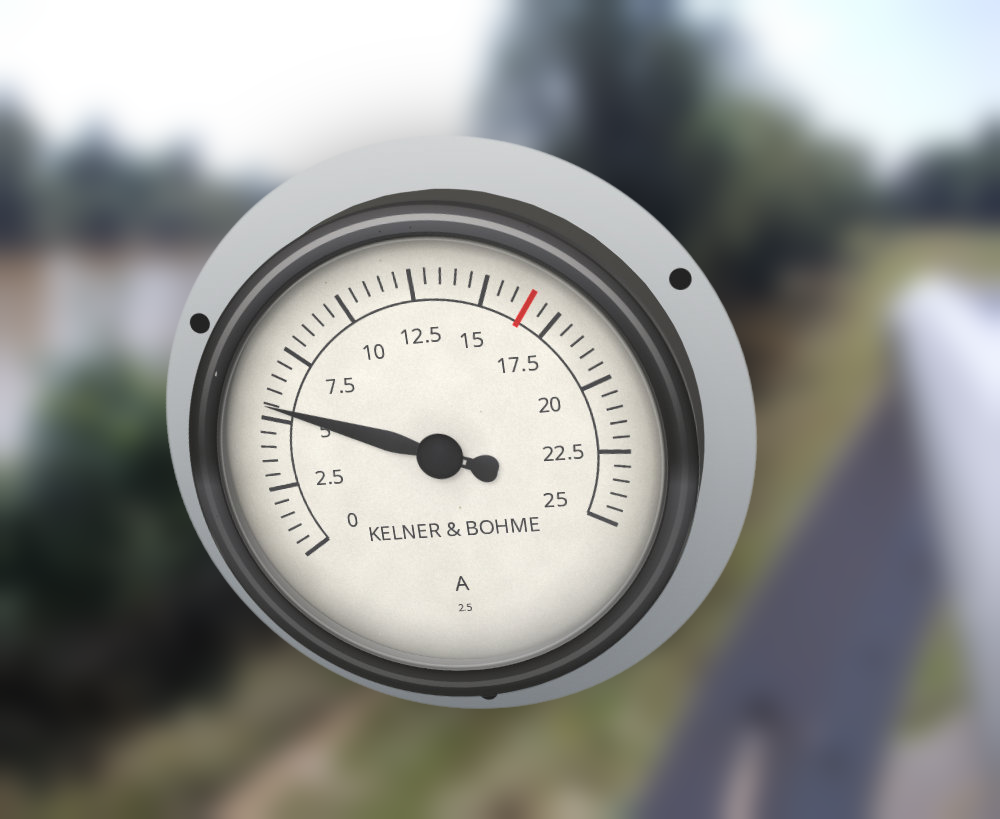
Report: 5.5,A
